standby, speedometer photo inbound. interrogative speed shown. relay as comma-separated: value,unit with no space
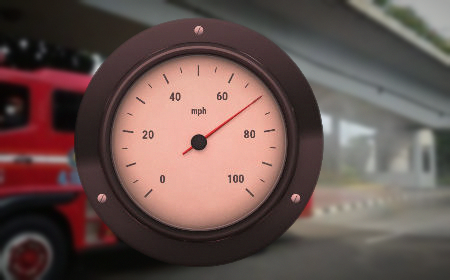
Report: 70,mph
